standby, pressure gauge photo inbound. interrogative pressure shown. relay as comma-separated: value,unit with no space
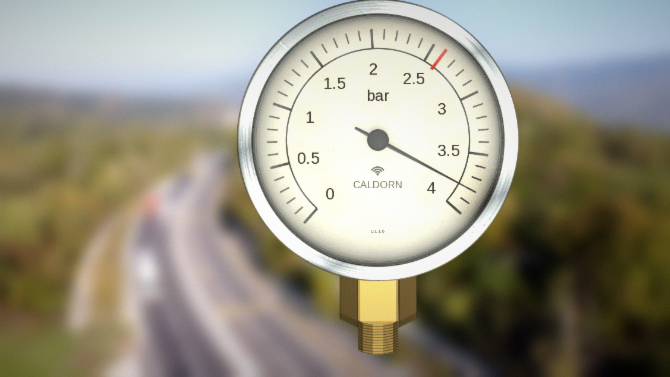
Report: 3.8,bar
